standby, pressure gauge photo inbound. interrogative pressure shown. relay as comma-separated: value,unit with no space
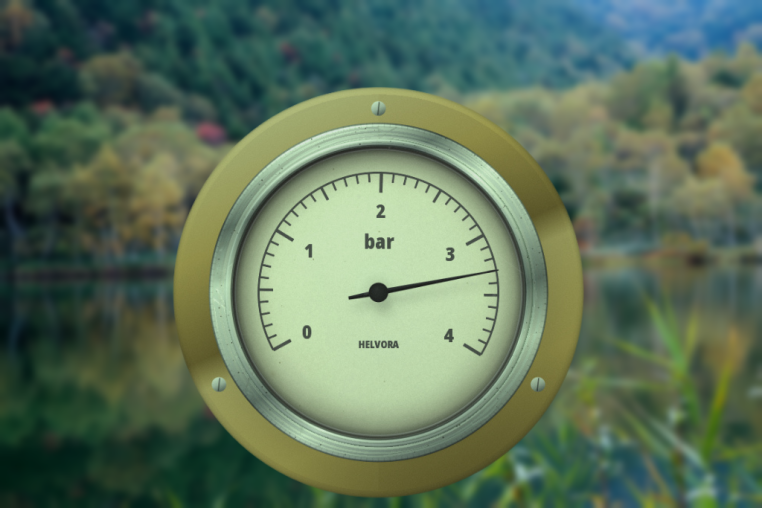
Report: 3.3,bar
